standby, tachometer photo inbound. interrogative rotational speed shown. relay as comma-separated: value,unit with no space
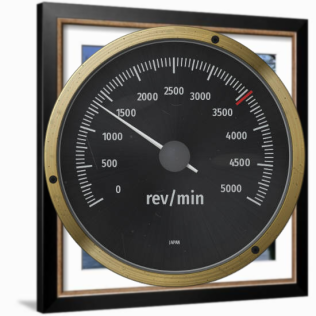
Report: 1350,rpm
